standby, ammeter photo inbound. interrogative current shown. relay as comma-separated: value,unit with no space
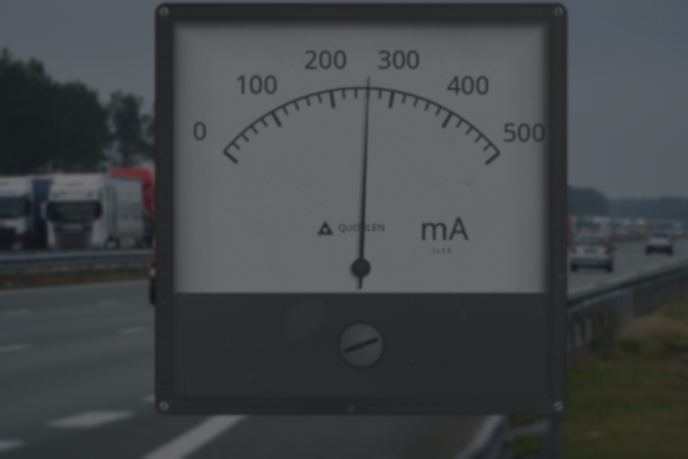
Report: 260,mA
